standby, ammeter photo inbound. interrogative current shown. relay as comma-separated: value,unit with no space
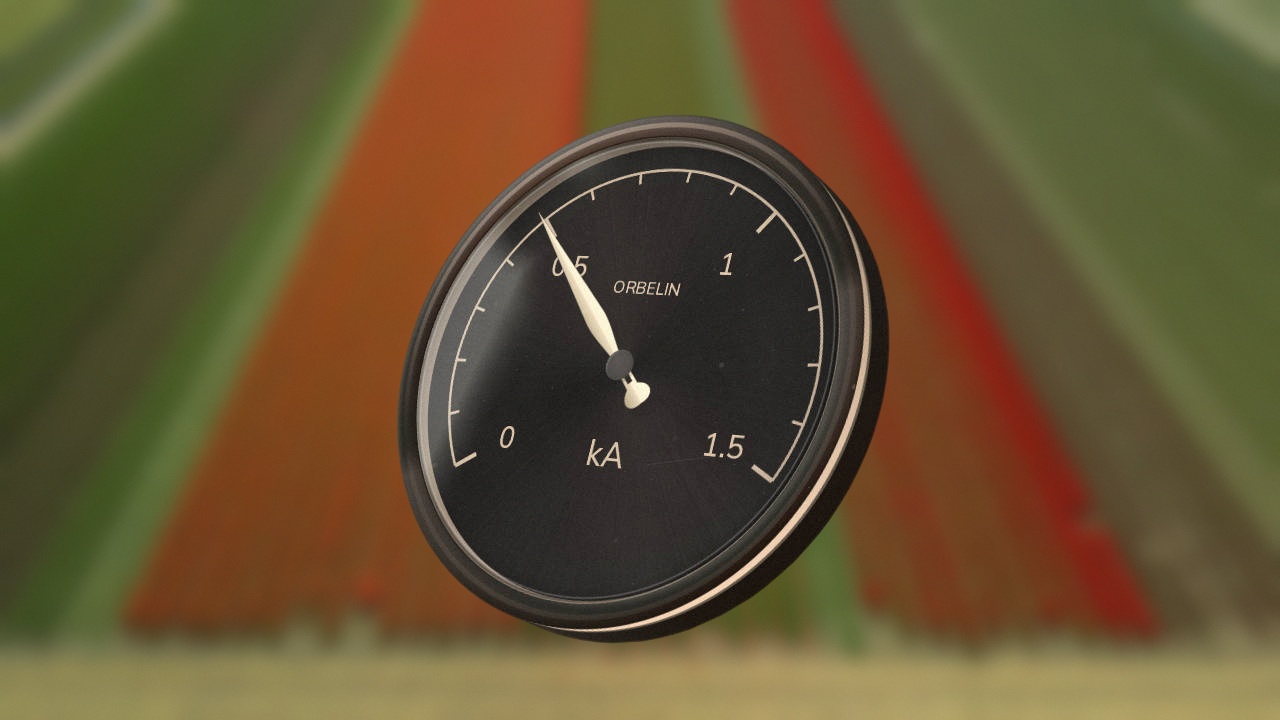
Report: 0.5,kA
